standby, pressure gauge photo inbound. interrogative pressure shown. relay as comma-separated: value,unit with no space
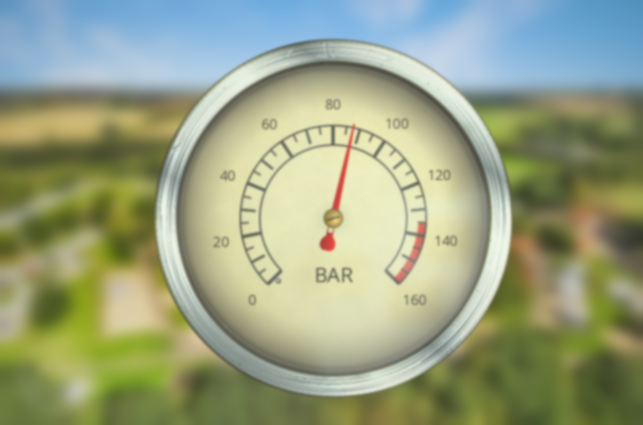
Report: 87.5,bar
